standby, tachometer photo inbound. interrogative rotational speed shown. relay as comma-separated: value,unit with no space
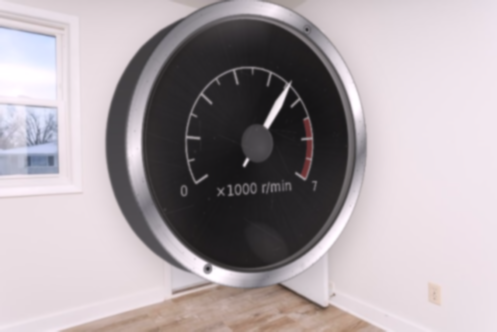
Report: 4500,rpm
